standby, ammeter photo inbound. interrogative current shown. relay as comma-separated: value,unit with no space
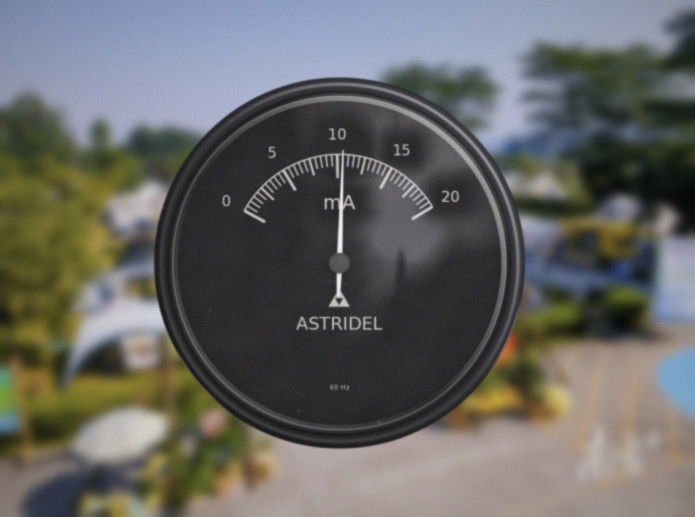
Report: 10.5,mA
